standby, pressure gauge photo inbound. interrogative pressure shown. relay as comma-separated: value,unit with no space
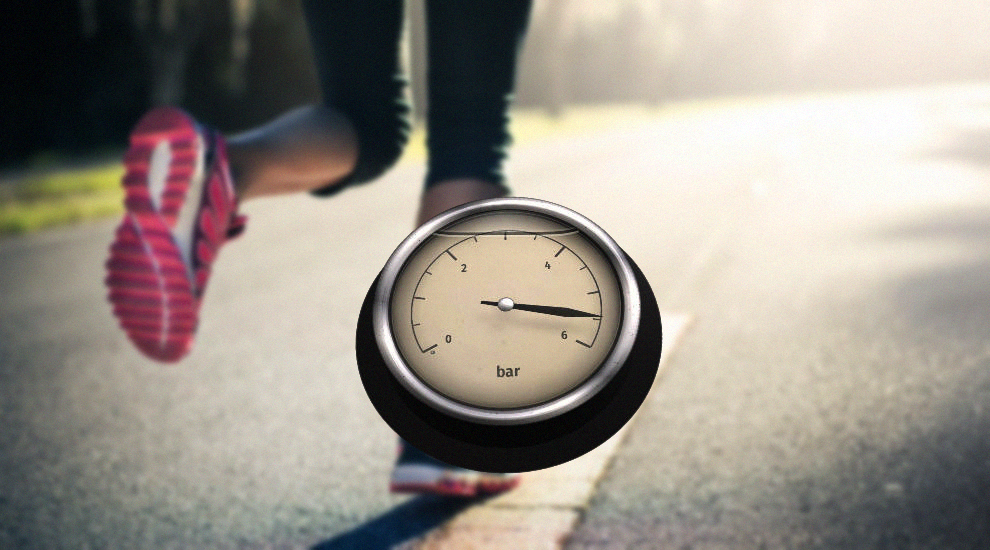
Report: 5.5,bar
